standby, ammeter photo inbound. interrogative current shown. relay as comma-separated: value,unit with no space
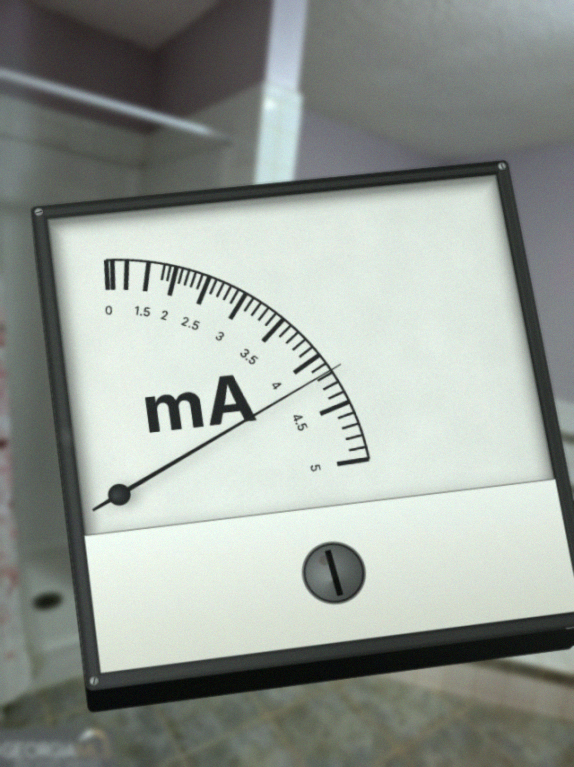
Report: 4.2,mA
